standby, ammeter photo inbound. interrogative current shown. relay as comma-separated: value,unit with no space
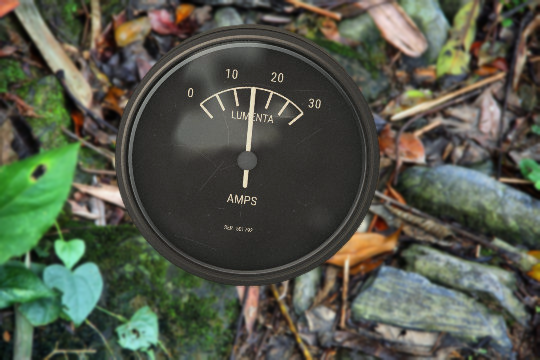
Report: 15,A
